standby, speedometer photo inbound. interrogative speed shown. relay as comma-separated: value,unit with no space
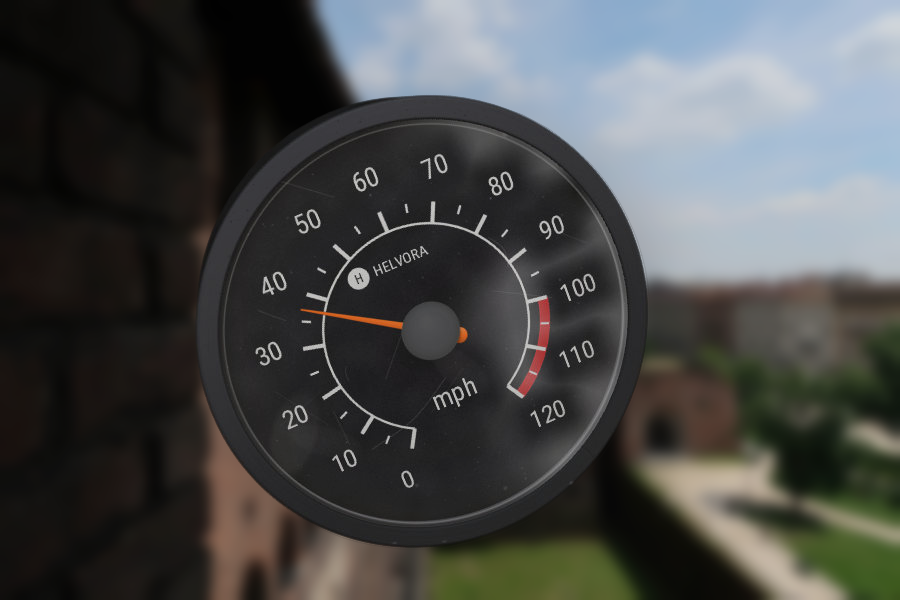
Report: 37.5,mph
